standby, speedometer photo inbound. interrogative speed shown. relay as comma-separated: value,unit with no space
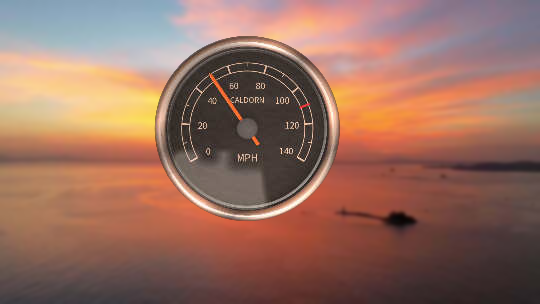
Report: 50,mph
